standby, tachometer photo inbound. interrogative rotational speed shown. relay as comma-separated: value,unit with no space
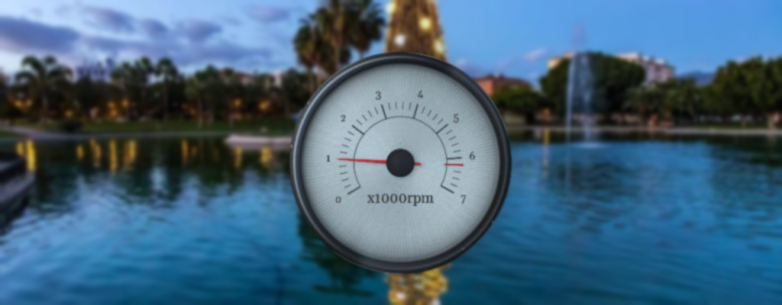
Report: 1000,rpm
